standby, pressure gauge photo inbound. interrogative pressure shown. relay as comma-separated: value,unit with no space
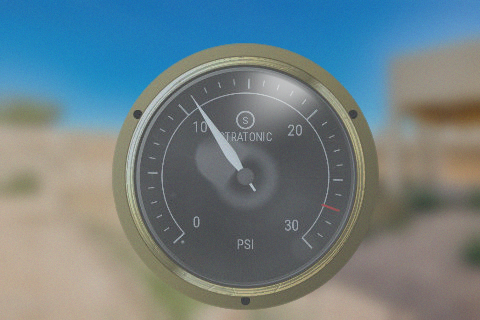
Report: 11,psi
